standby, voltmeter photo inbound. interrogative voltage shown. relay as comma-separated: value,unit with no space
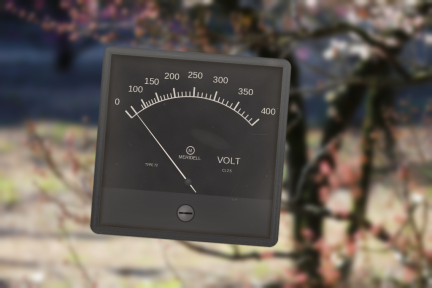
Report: 50,V
